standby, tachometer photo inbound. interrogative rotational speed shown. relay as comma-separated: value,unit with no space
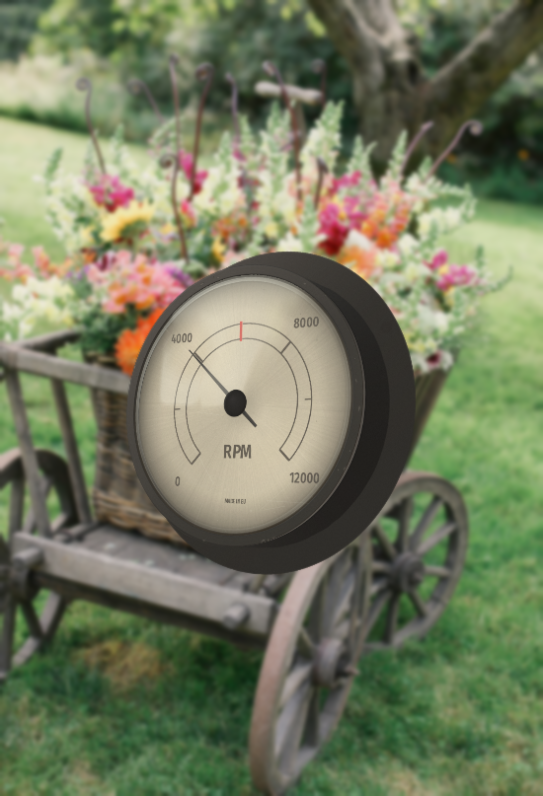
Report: 4000,rpm
